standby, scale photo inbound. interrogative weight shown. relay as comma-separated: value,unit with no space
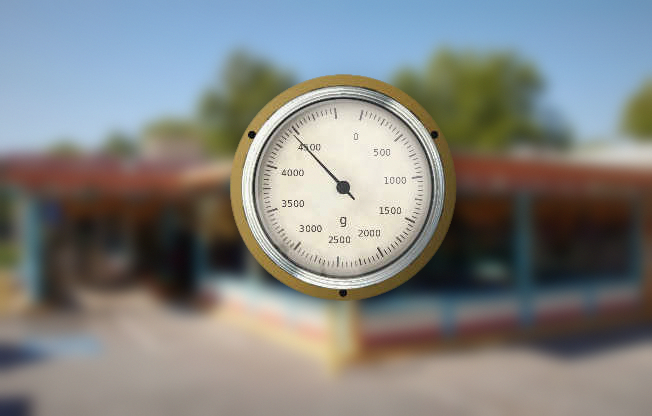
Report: 4450,g
